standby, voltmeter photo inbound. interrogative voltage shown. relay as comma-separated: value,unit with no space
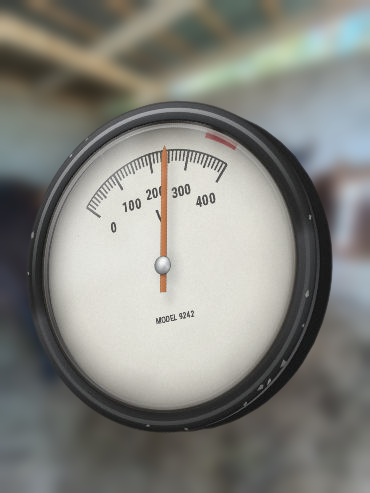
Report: 250,V
